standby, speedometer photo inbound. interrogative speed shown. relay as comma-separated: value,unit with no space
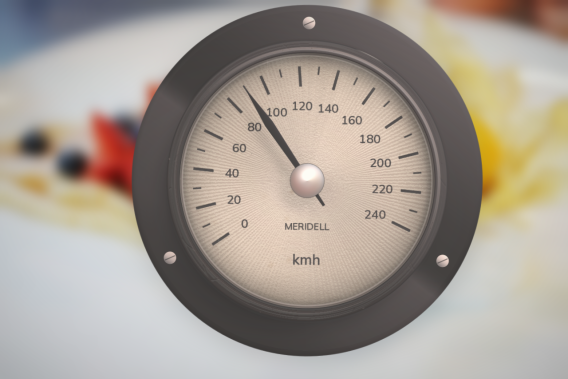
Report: 90,km/h
